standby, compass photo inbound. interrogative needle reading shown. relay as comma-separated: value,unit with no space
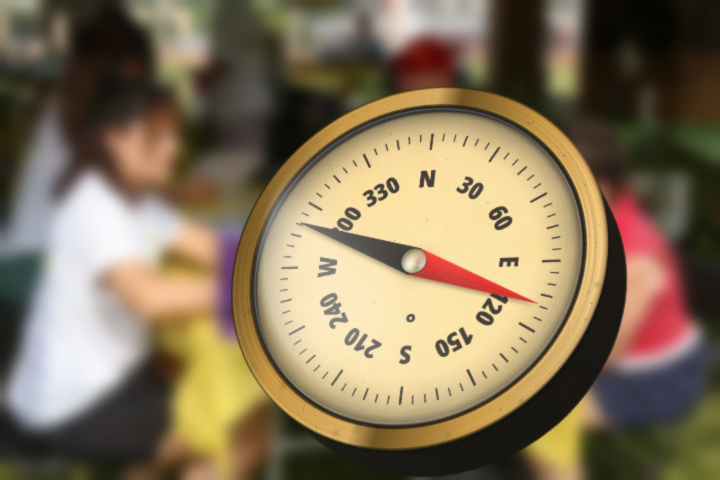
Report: 110,°
